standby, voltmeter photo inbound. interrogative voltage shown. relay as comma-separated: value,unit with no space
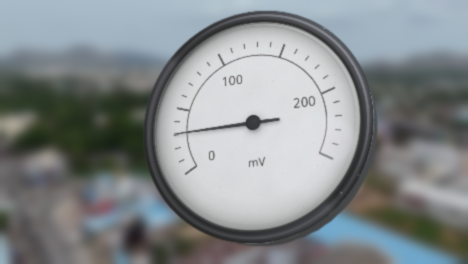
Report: 30,mV
